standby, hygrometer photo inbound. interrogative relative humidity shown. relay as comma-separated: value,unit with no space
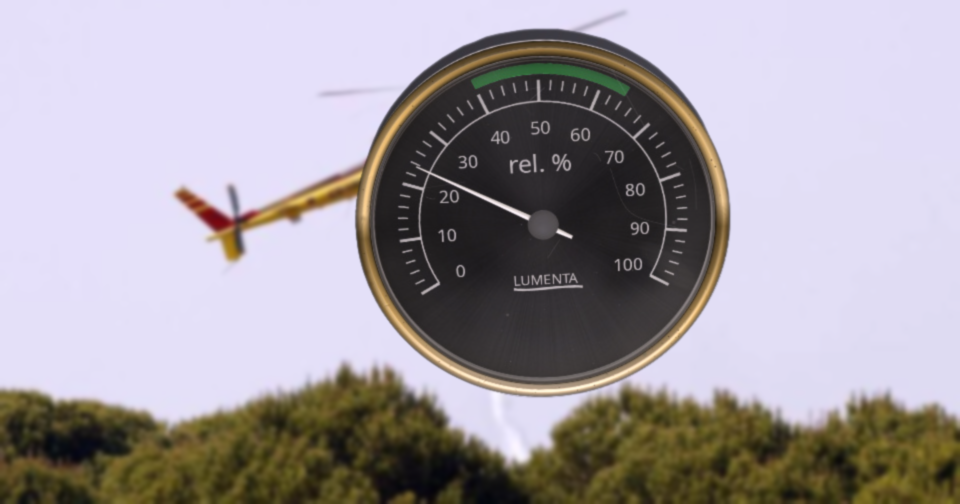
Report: 24,%
